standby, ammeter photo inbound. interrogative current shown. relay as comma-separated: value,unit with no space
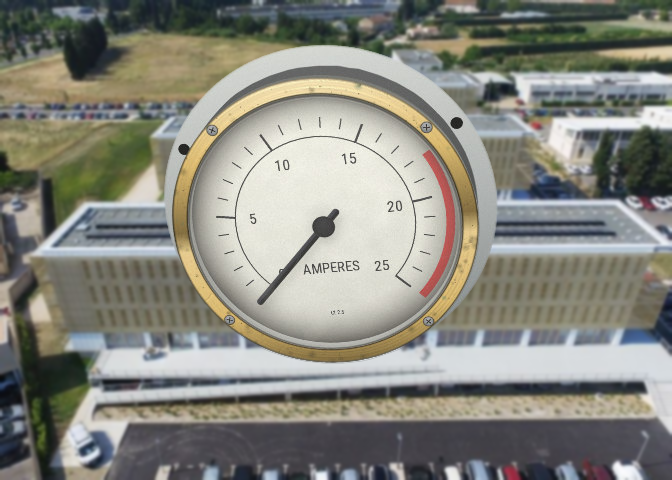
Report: 0,A
